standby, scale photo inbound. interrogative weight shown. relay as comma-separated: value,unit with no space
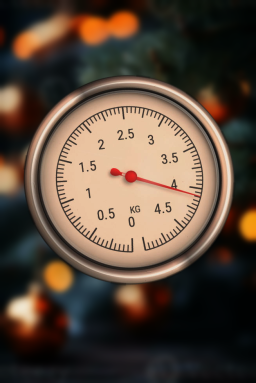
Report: 4.1,kg
